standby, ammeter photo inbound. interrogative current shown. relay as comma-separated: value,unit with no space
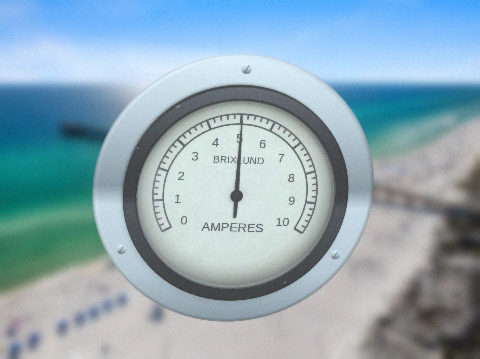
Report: 5,A
